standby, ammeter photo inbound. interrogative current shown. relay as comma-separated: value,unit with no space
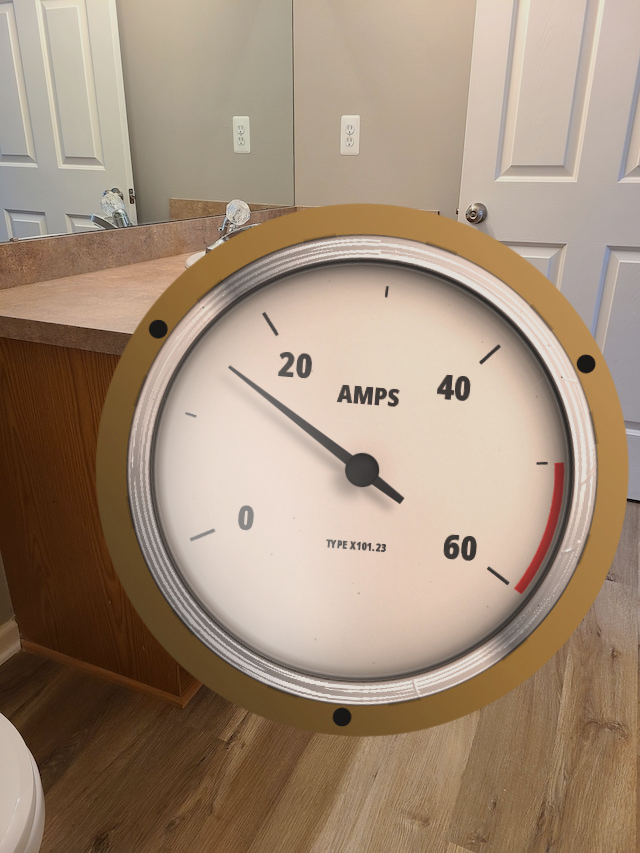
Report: 15,A
